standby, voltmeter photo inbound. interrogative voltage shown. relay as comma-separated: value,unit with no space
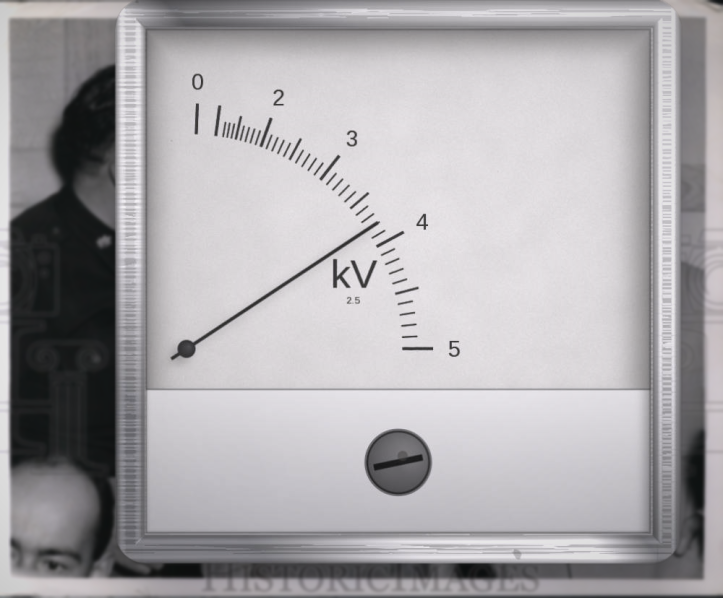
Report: 3.8,kV
